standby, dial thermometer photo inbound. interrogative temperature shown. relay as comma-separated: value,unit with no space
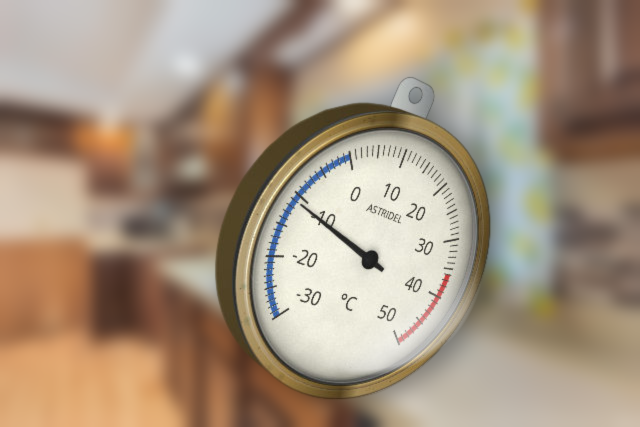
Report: -11,°C
